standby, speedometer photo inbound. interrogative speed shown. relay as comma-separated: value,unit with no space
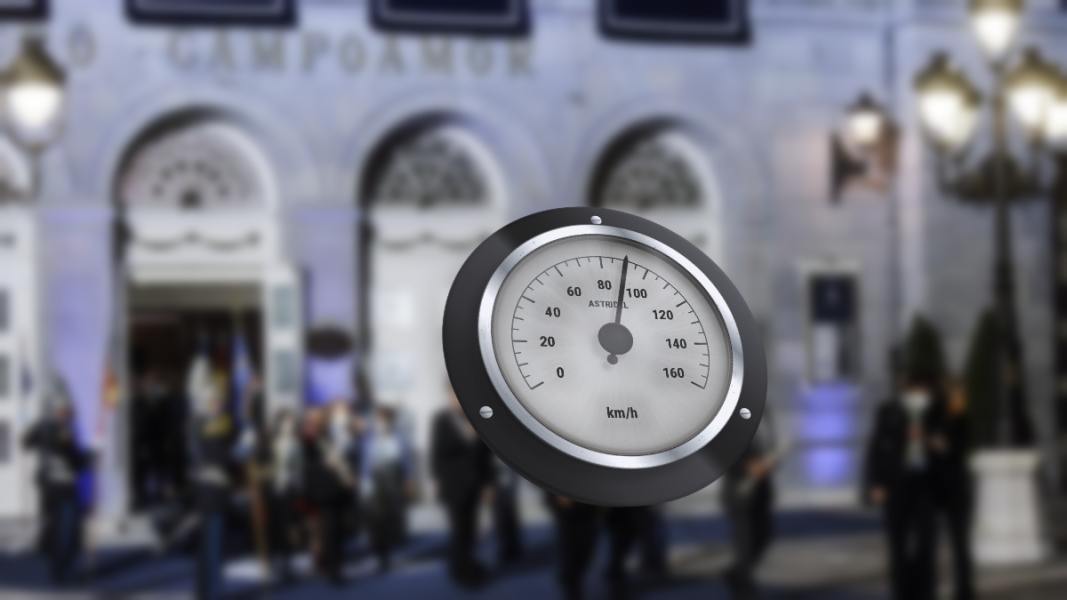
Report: 90,km/h
